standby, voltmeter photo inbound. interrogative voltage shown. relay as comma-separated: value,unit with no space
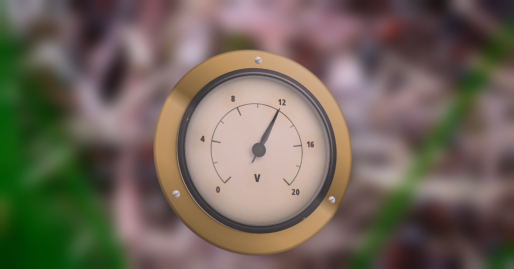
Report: 12,V
